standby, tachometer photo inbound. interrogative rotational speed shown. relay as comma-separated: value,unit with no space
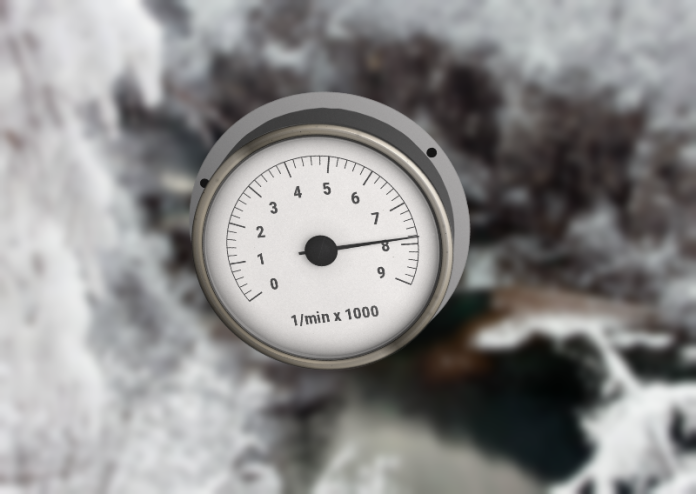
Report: 7800,rpm
